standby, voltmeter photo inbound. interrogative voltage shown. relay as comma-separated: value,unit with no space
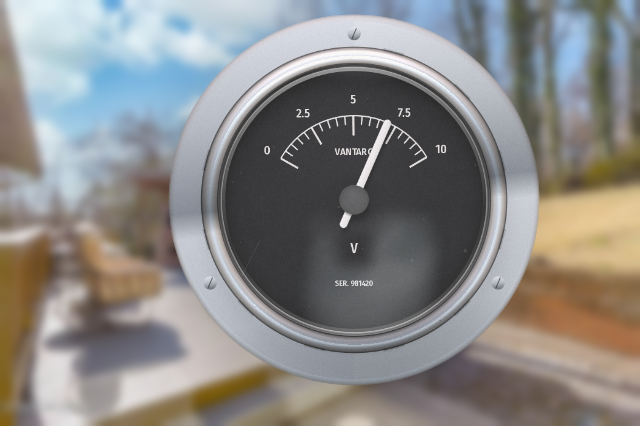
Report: 7,V
